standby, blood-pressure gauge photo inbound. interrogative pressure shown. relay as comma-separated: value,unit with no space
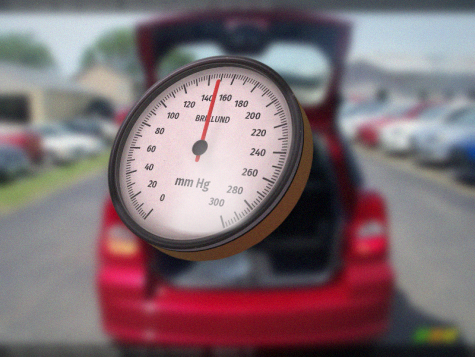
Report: 150,mmHg
